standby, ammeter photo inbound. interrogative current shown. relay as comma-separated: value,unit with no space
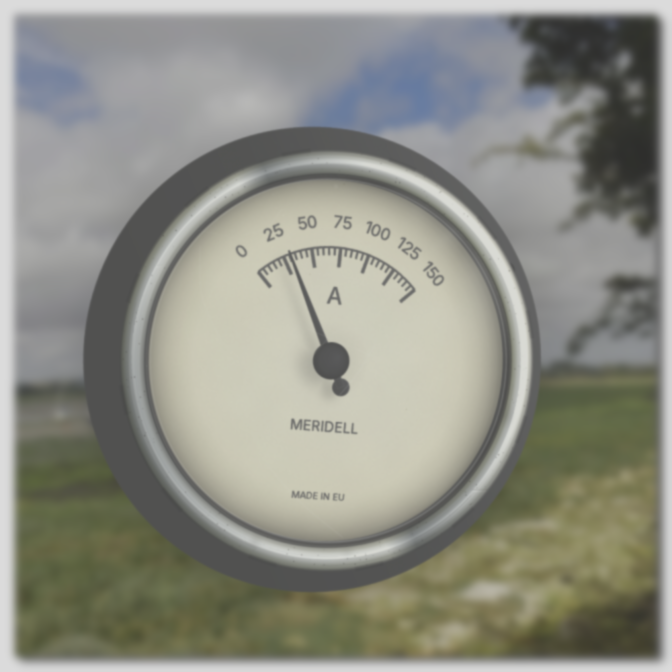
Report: 30,A
